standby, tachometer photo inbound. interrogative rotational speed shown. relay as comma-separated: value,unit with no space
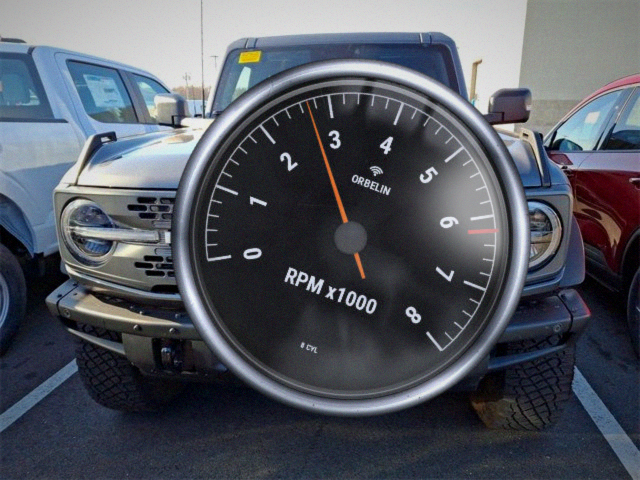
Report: 2700,rpm
